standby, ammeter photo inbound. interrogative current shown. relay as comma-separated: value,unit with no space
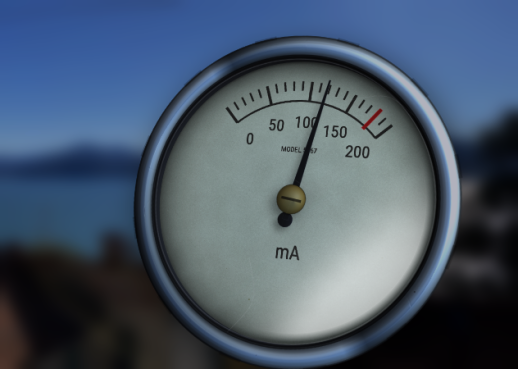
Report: 120,mA
